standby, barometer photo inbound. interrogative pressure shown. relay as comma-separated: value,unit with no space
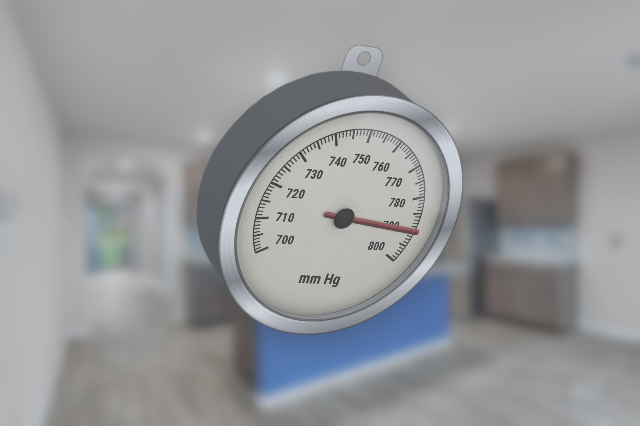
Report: 790,mmHg
